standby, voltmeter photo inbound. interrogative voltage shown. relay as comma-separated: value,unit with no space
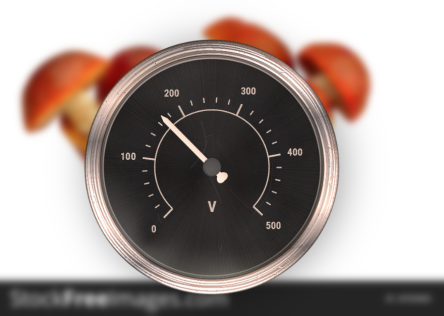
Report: 170,V
